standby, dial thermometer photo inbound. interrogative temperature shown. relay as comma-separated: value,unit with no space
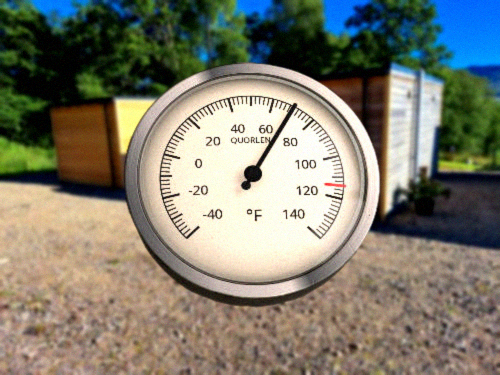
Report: 70,°F
